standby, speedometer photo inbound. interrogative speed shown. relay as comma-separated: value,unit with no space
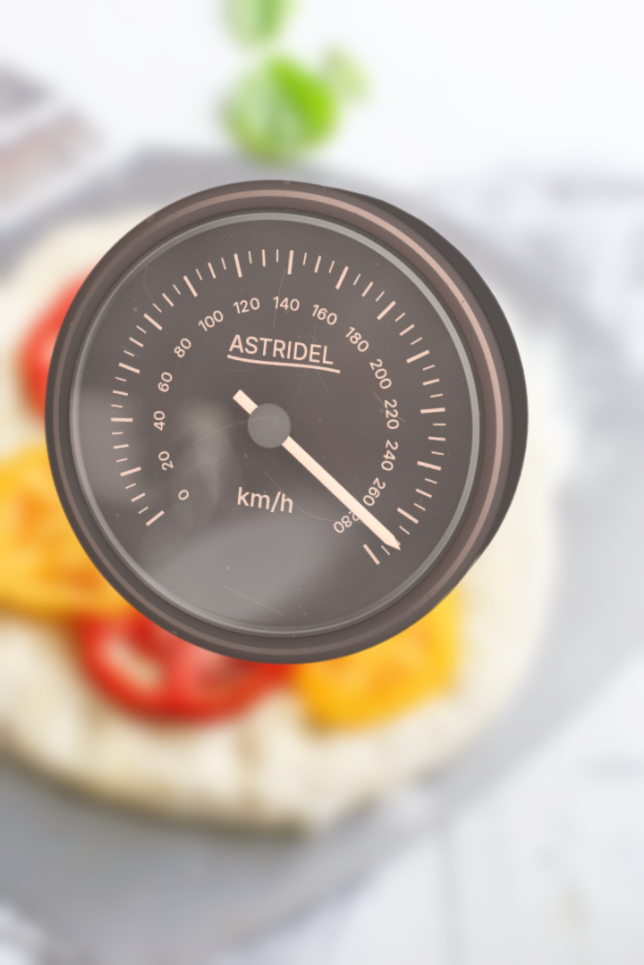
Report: 270,km/h
